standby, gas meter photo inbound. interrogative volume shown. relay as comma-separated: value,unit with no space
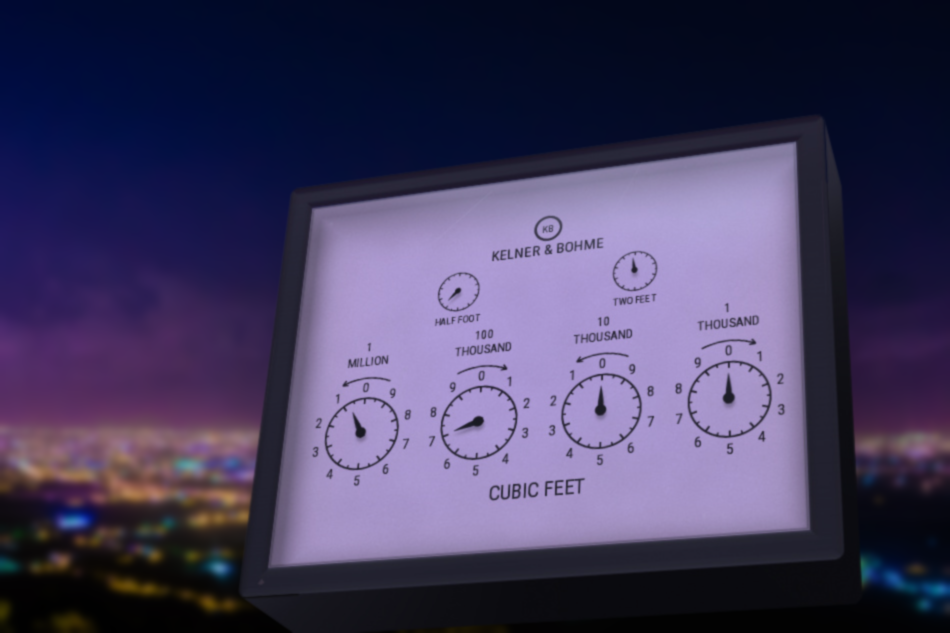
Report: 70000,ft³
